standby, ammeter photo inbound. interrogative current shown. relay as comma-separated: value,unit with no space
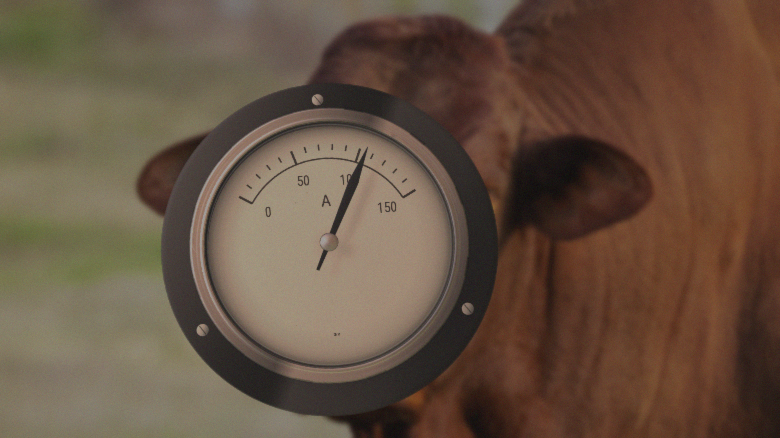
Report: 105,A
